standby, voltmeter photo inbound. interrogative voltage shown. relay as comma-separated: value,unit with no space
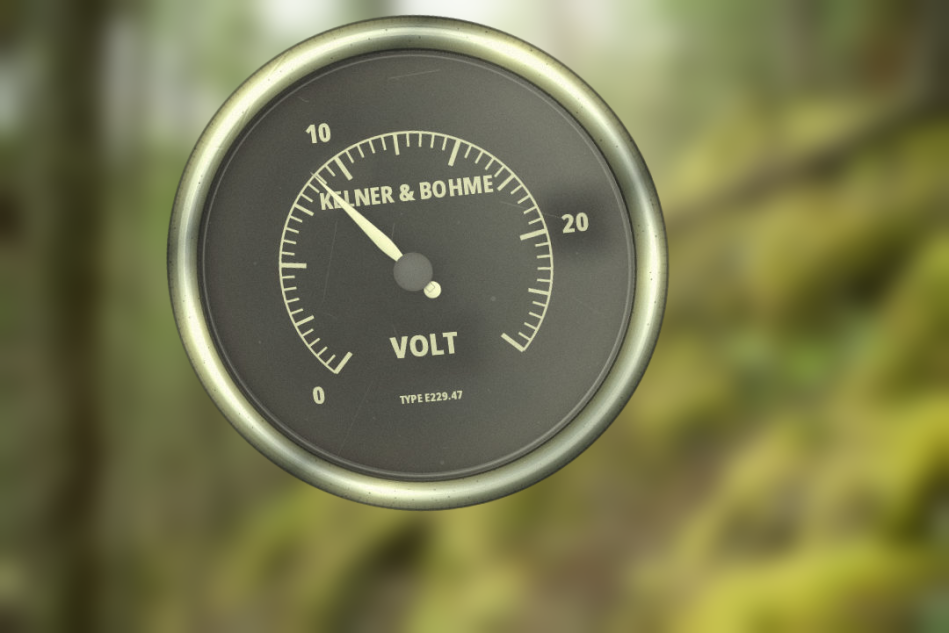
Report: 9,V
